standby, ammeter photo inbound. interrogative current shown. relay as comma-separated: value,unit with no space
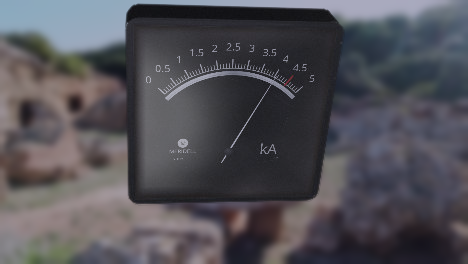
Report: 4,kA
